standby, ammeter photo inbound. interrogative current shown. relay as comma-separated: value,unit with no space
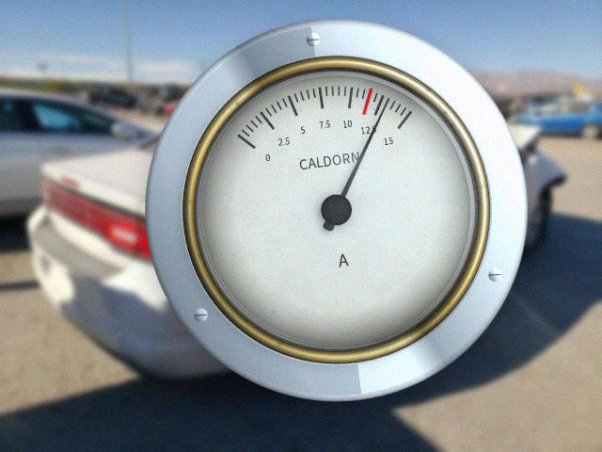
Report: 13,A
